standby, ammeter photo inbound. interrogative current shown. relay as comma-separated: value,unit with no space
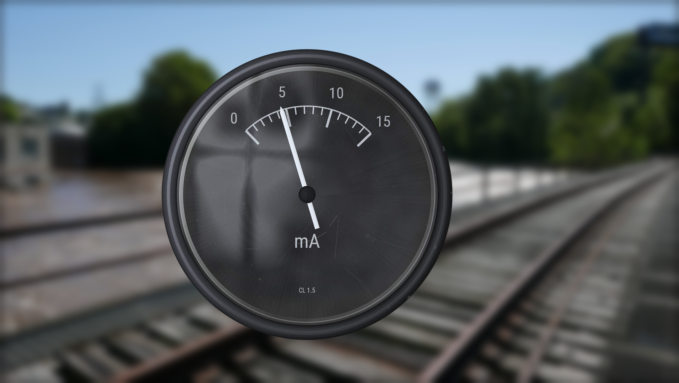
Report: 4.5,mA
